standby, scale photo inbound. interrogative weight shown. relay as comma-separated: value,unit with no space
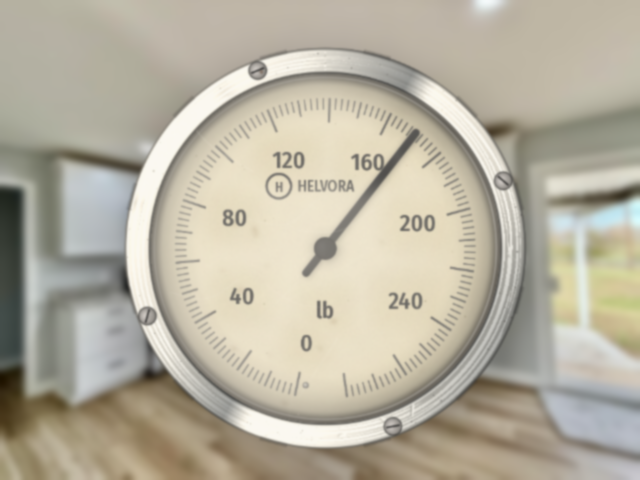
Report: 170,lb
